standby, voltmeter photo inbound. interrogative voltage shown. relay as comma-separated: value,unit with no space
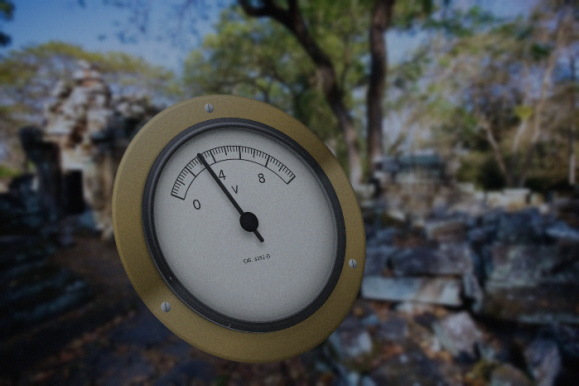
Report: 3,V
